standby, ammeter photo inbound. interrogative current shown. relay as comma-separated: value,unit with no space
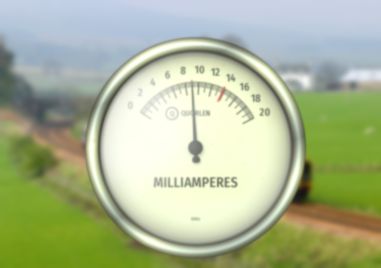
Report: 9,mA
